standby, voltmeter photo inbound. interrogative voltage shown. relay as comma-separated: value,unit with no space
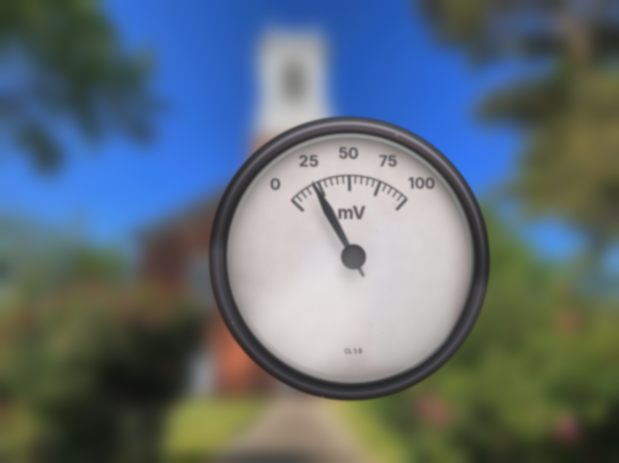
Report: 20,mV
